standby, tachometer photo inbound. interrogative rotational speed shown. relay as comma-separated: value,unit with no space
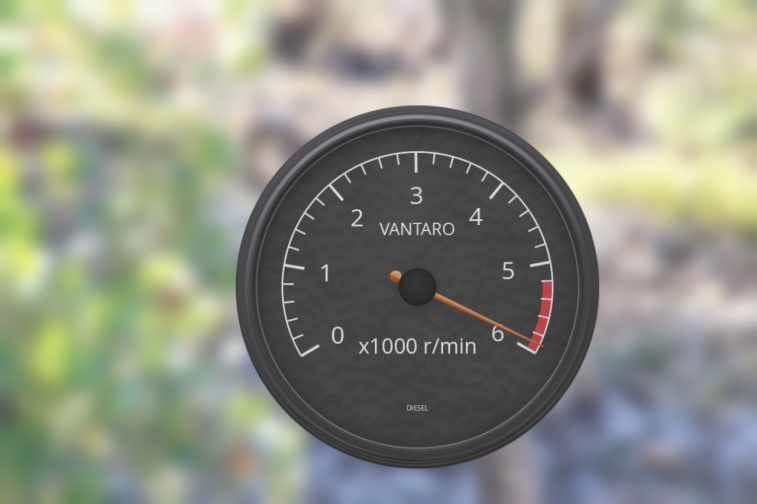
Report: 5900,rpm
